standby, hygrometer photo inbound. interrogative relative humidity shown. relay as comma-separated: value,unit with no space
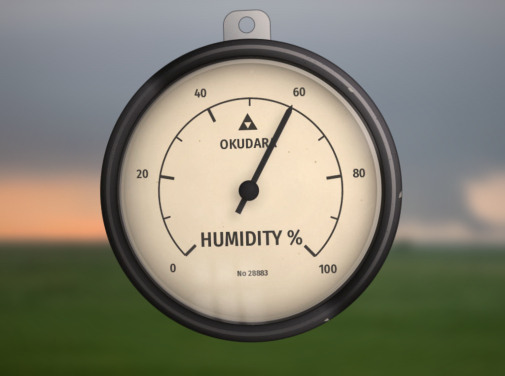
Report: 60,%
